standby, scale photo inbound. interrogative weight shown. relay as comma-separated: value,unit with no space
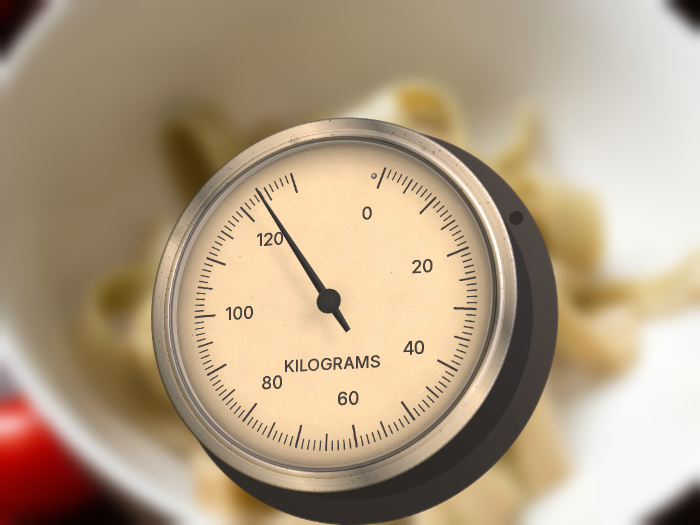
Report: 124,kg
